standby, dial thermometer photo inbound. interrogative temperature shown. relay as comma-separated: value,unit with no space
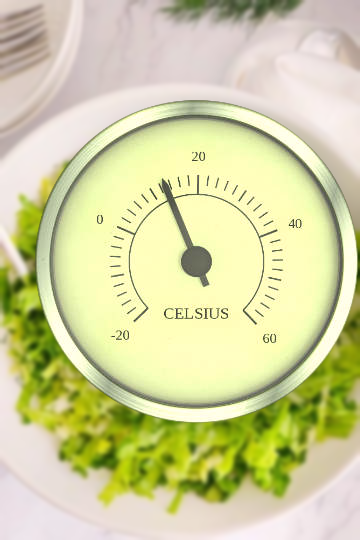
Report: 13,°C
